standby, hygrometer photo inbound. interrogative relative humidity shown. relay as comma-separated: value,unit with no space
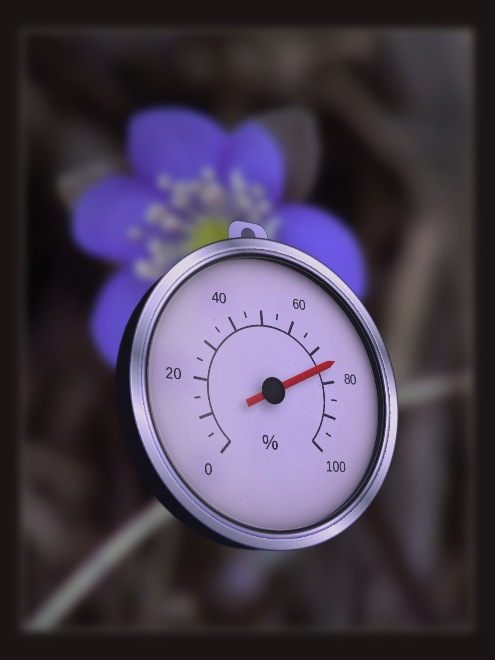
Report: 75,%
